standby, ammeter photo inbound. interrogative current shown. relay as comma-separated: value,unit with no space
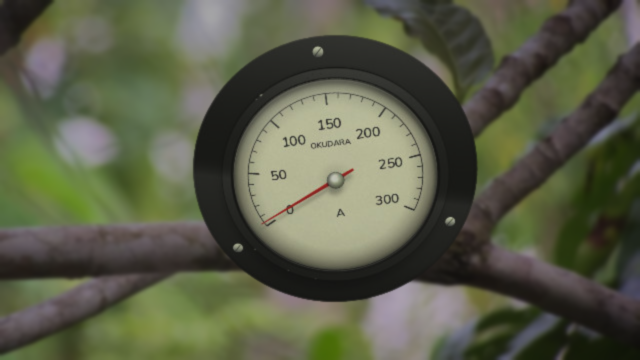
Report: 5,A
